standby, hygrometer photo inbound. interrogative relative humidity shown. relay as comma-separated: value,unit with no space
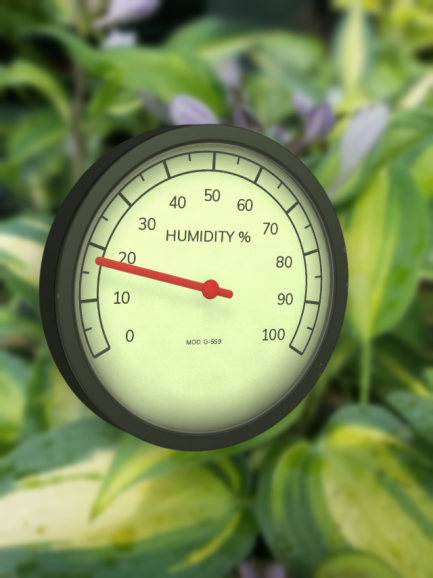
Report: 17.5,%
